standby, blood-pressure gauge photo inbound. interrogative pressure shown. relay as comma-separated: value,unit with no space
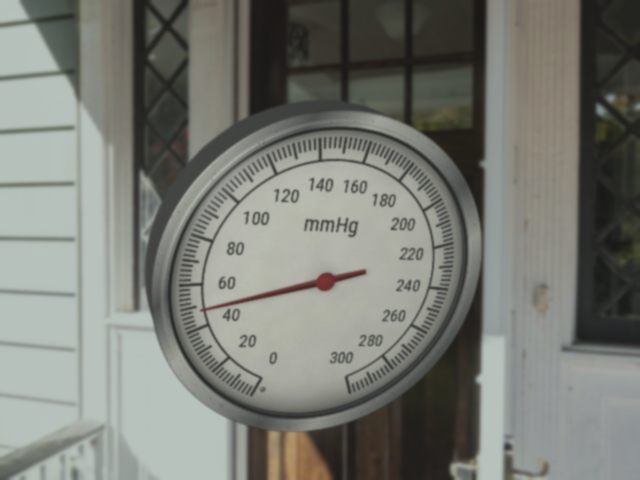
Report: 50,mmHg
